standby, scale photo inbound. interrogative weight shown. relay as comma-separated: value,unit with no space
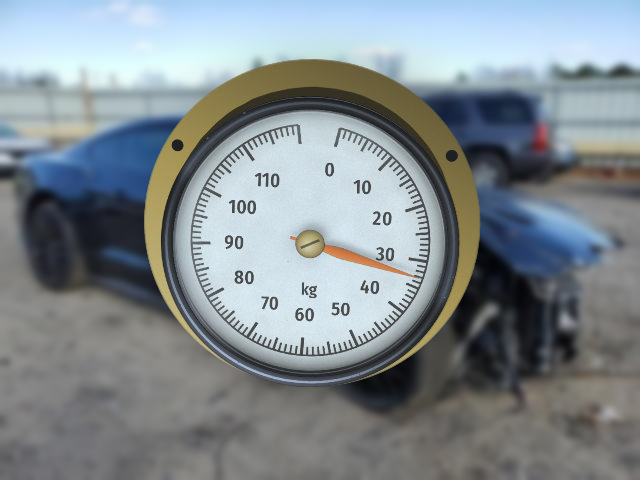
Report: 33,kg
